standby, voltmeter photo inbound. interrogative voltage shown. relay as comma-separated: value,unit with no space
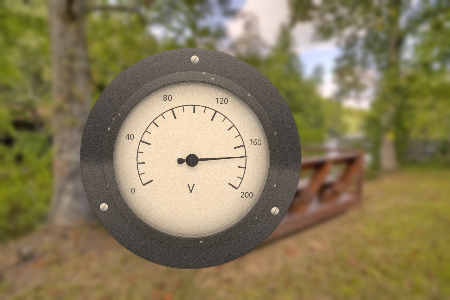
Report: 170,V
